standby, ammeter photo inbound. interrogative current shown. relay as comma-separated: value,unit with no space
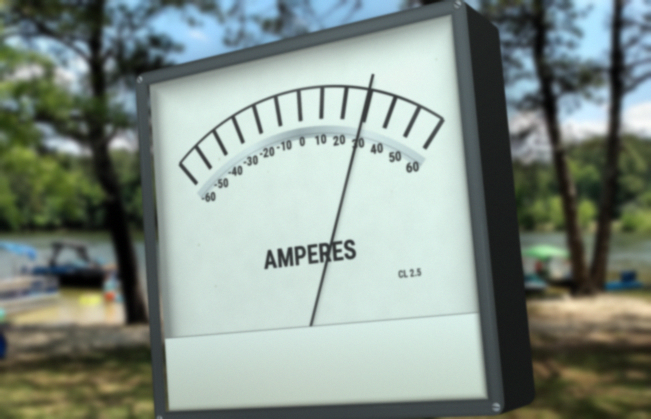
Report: 30,A
